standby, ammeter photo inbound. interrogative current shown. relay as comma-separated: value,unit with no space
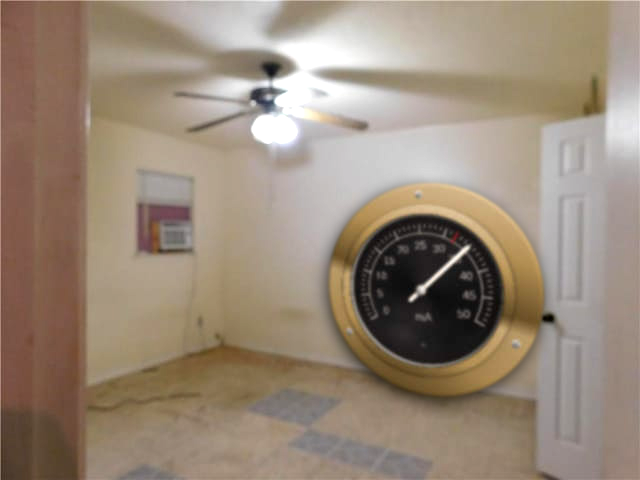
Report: 35,mA
